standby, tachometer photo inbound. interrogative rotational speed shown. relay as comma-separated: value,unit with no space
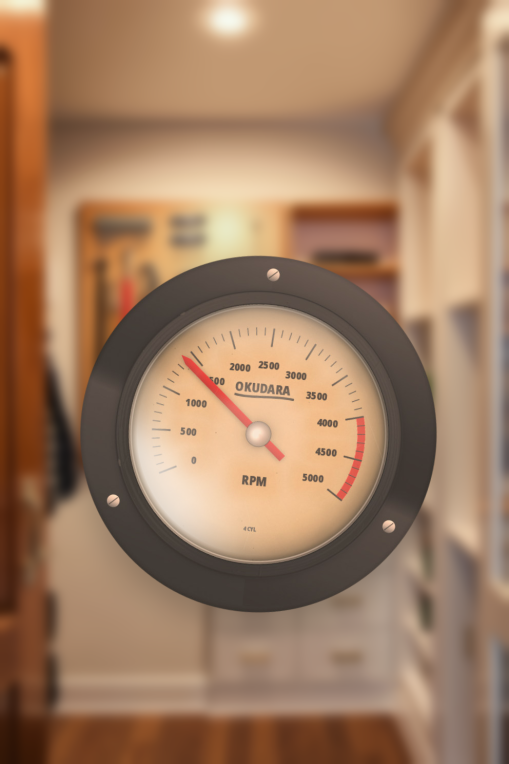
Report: 1400,rpm
